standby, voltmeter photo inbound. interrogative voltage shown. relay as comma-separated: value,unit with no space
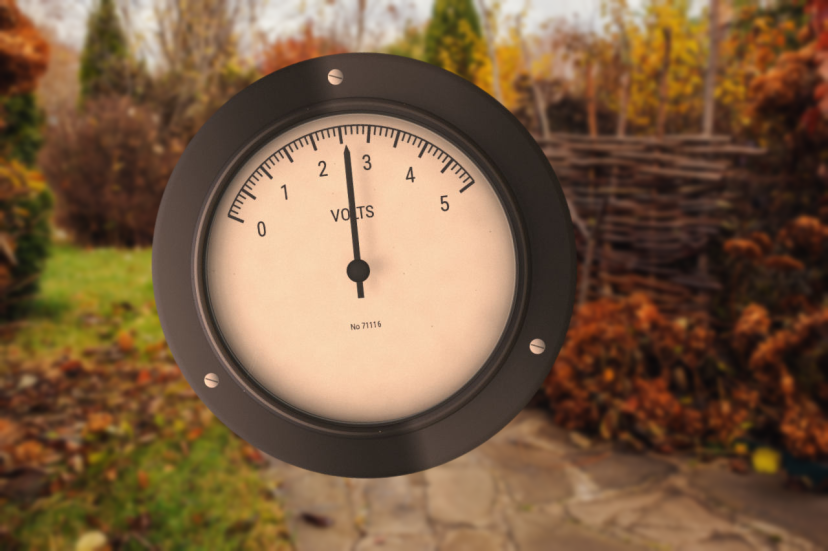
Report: 2.6,V
